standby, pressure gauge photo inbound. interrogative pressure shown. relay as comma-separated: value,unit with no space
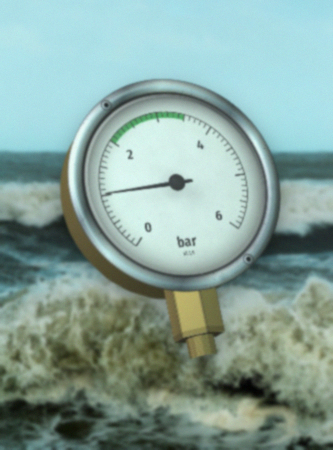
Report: 1,bar
